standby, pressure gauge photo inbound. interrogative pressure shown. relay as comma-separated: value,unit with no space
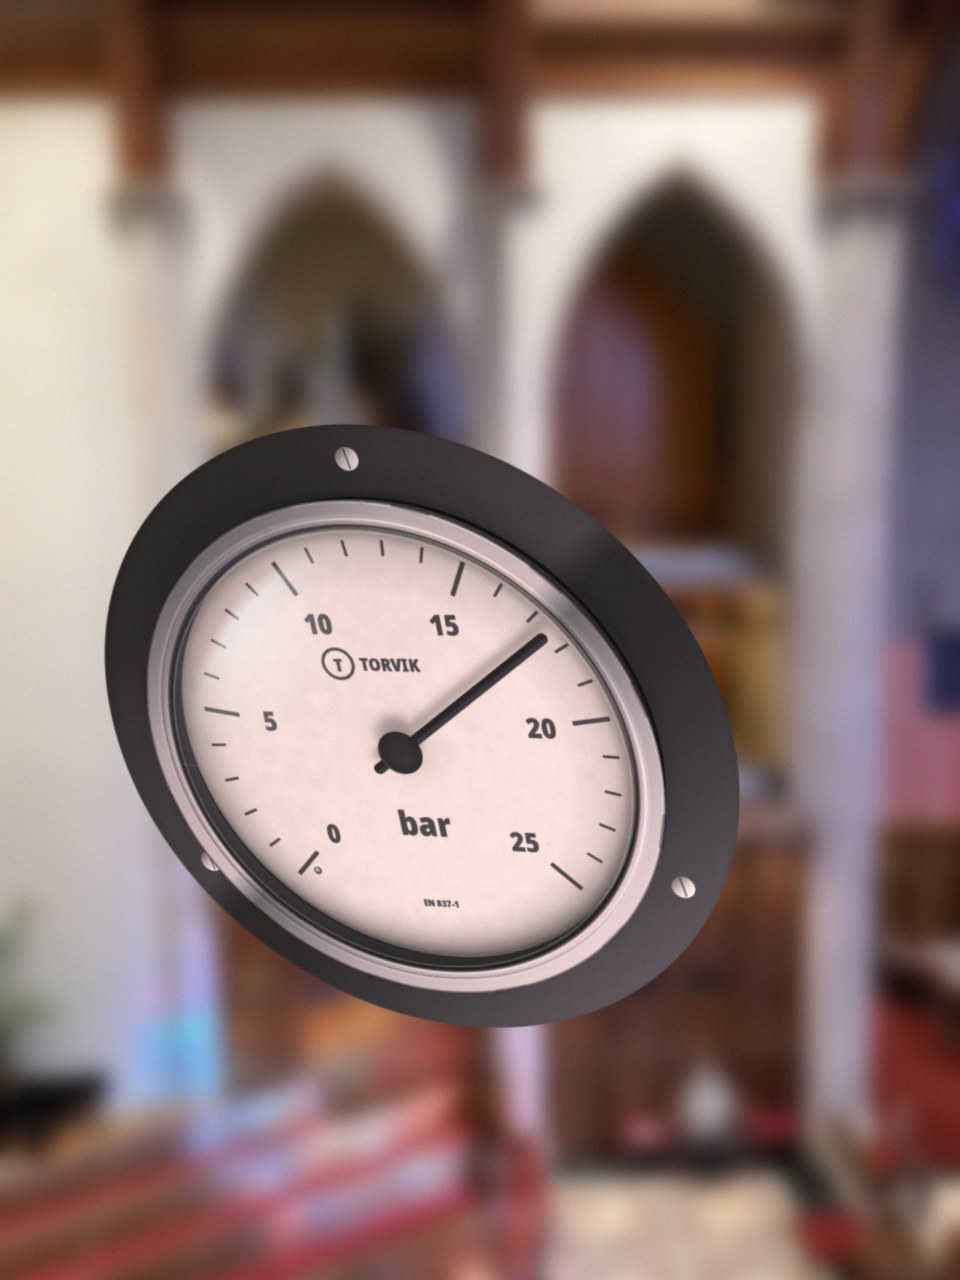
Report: 17.5,bar
